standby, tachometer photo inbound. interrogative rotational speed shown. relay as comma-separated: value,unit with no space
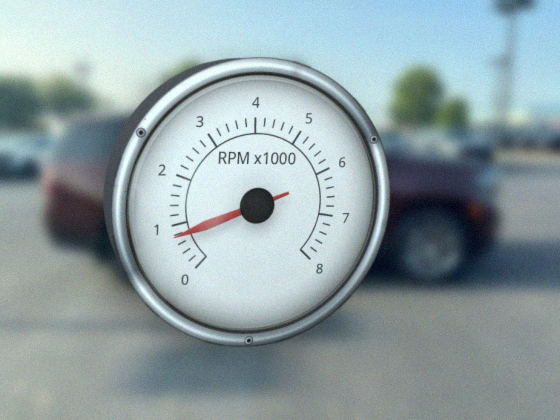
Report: 800,rpm
